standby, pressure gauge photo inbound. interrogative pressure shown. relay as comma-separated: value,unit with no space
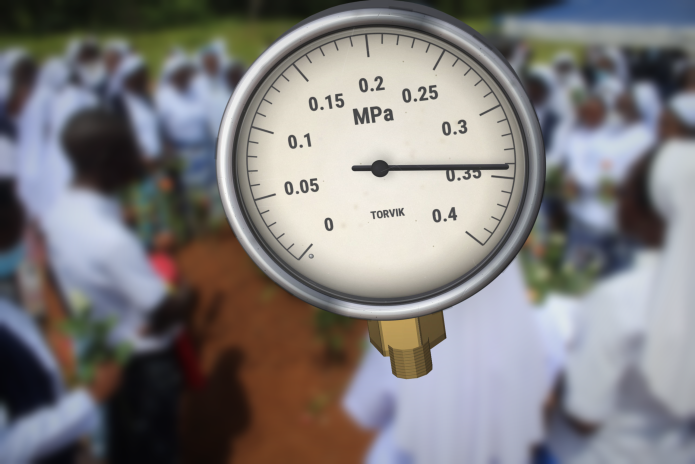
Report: 0.34,MPa
